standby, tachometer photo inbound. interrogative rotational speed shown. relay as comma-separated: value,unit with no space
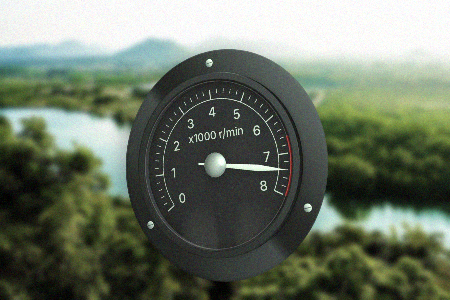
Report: 7400,rpm
